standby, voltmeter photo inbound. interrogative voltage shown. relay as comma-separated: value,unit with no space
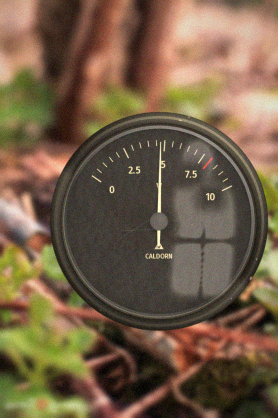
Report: 4.75,V
